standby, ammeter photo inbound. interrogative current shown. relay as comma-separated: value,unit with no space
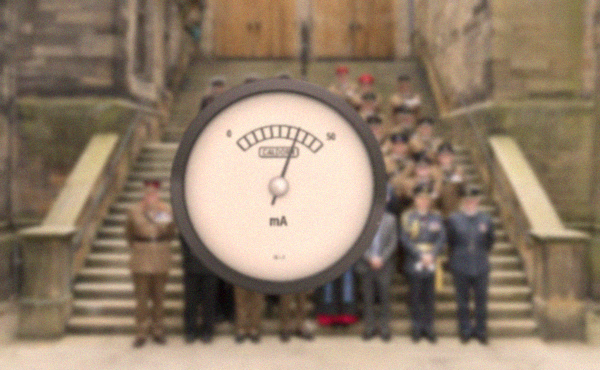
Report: 35,mA
